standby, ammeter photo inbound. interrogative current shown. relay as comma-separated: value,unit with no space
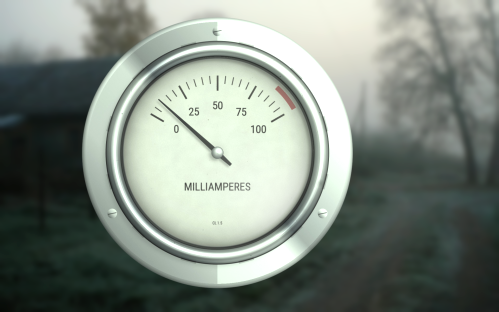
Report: 10,mA
